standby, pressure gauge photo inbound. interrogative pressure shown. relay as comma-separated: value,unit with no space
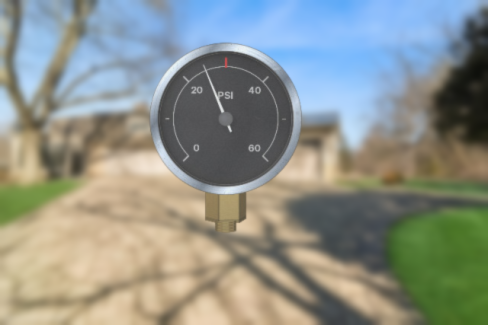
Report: 25,psi
